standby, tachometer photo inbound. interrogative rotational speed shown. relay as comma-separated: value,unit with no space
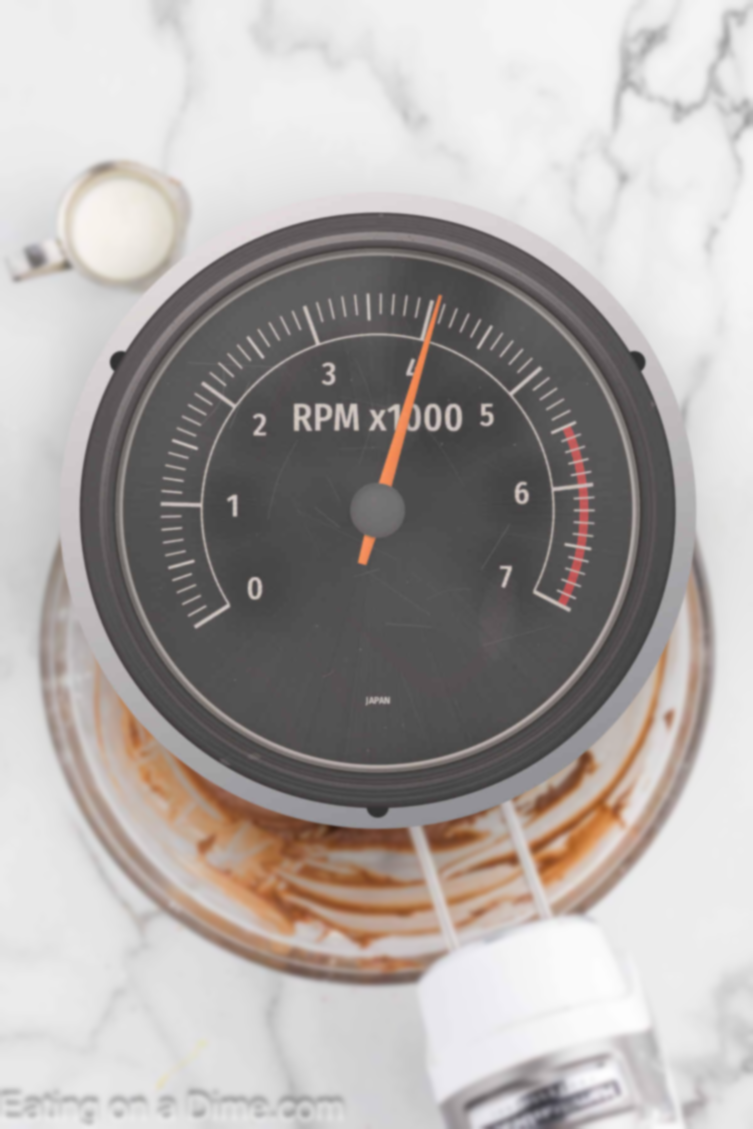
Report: 4050,rpm
